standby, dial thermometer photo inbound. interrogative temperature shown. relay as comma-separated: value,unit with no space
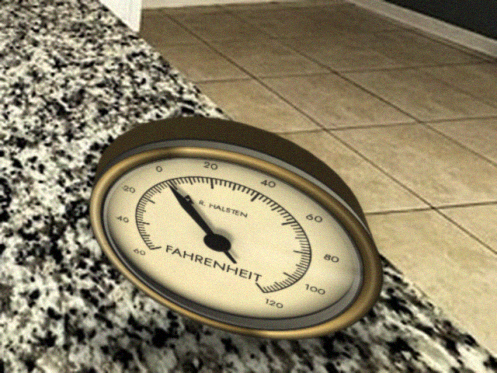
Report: 0,°F
